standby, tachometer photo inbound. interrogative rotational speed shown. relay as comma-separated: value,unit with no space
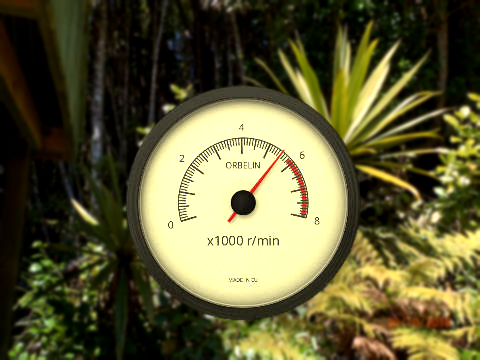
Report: 5500,rpm
